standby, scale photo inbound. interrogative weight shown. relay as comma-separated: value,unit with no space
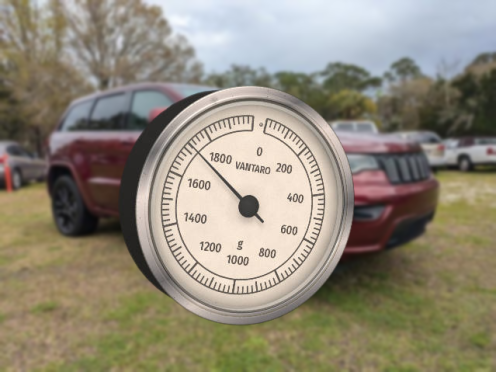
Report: 1720,g
